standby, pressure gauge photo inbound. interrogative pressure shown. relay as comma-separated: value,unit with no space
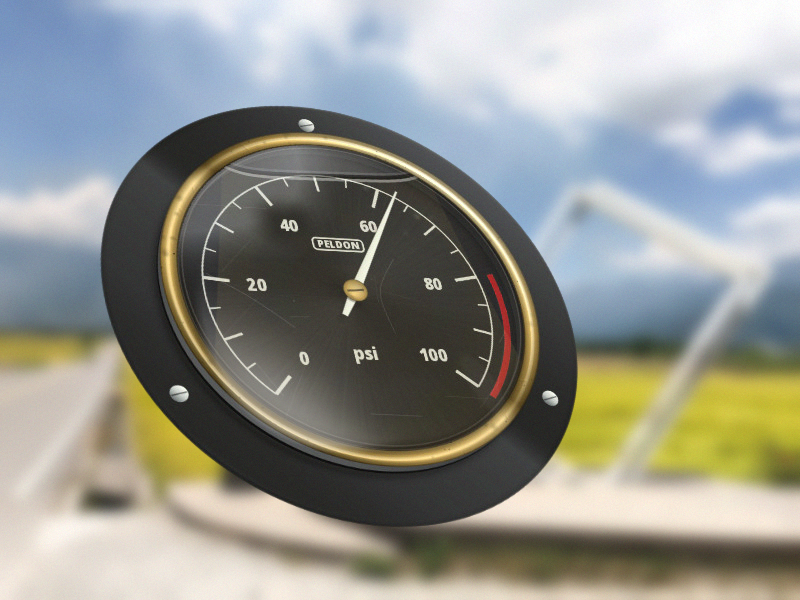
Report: 62.5,psi
